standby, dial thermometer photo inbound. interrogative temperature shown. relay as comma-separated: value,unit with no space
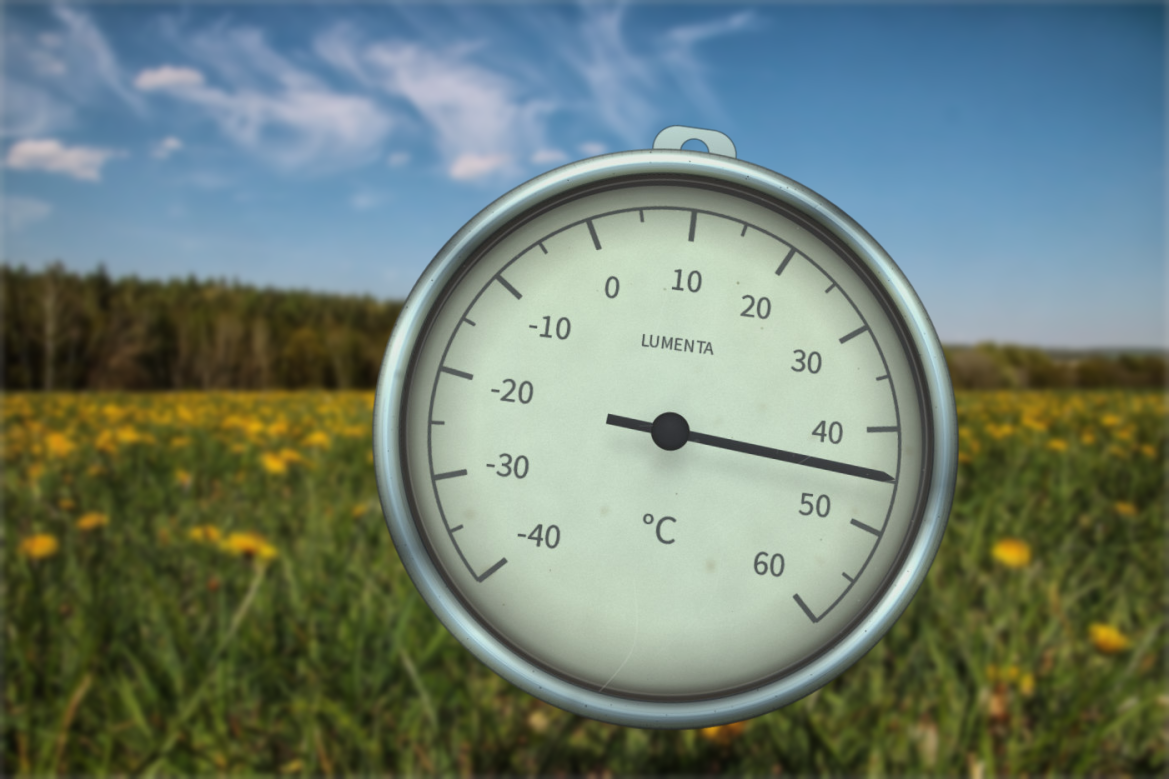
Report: 45,°C
